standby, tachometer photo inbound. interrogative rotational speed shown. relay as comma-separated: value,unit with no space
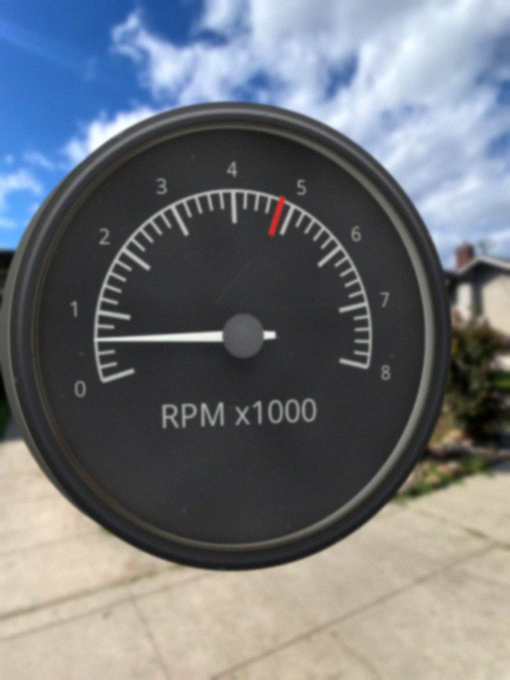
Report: 600,rpm
